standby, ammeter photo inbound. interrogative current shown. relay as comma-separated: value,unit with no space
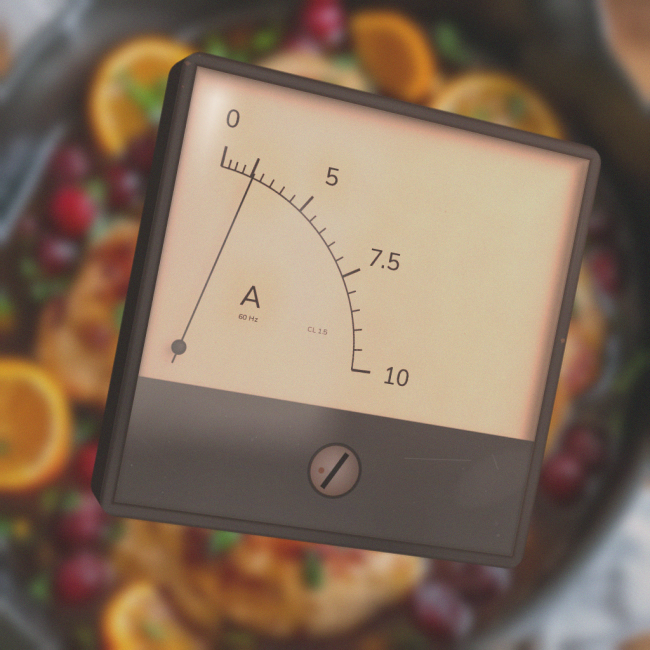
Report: 2.5,A
